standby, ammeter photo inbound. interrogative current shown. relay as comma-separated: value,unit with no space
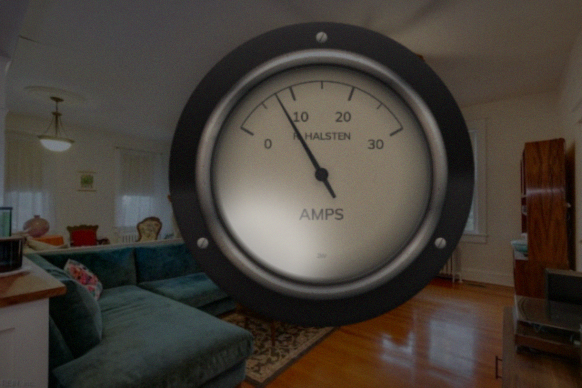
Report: 7.5,A
